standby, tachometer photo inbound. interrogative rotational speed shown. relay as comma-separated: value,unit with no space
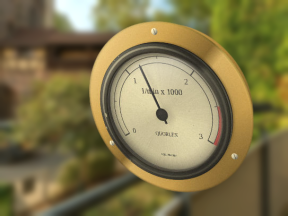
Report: 1250,rpm
